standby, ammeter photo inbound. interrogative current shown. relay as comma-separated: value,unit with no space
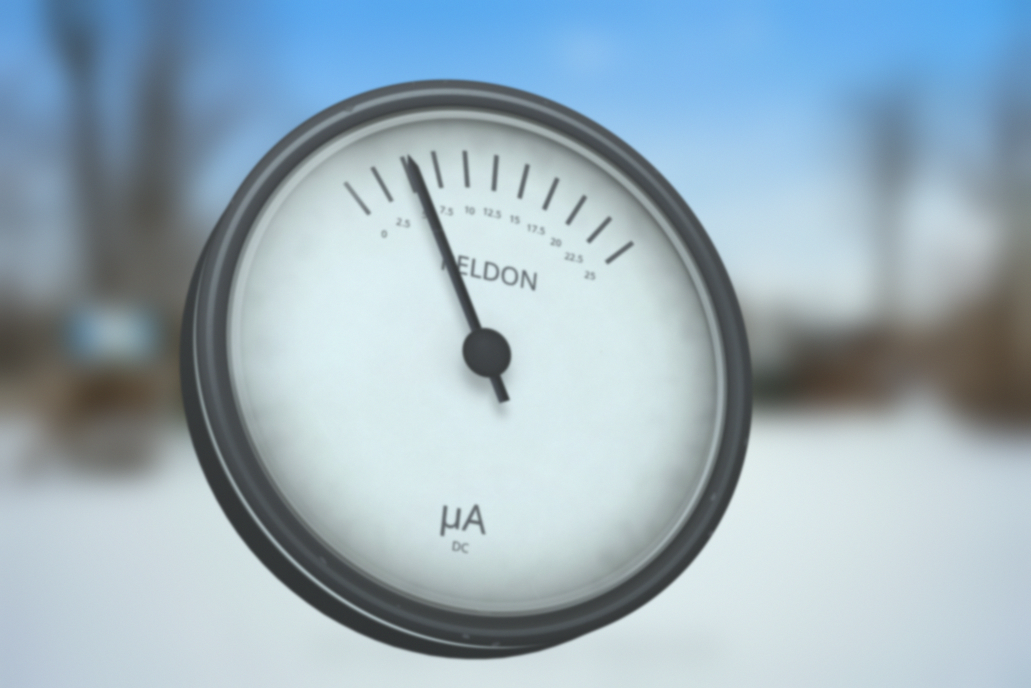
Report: 5,µA
